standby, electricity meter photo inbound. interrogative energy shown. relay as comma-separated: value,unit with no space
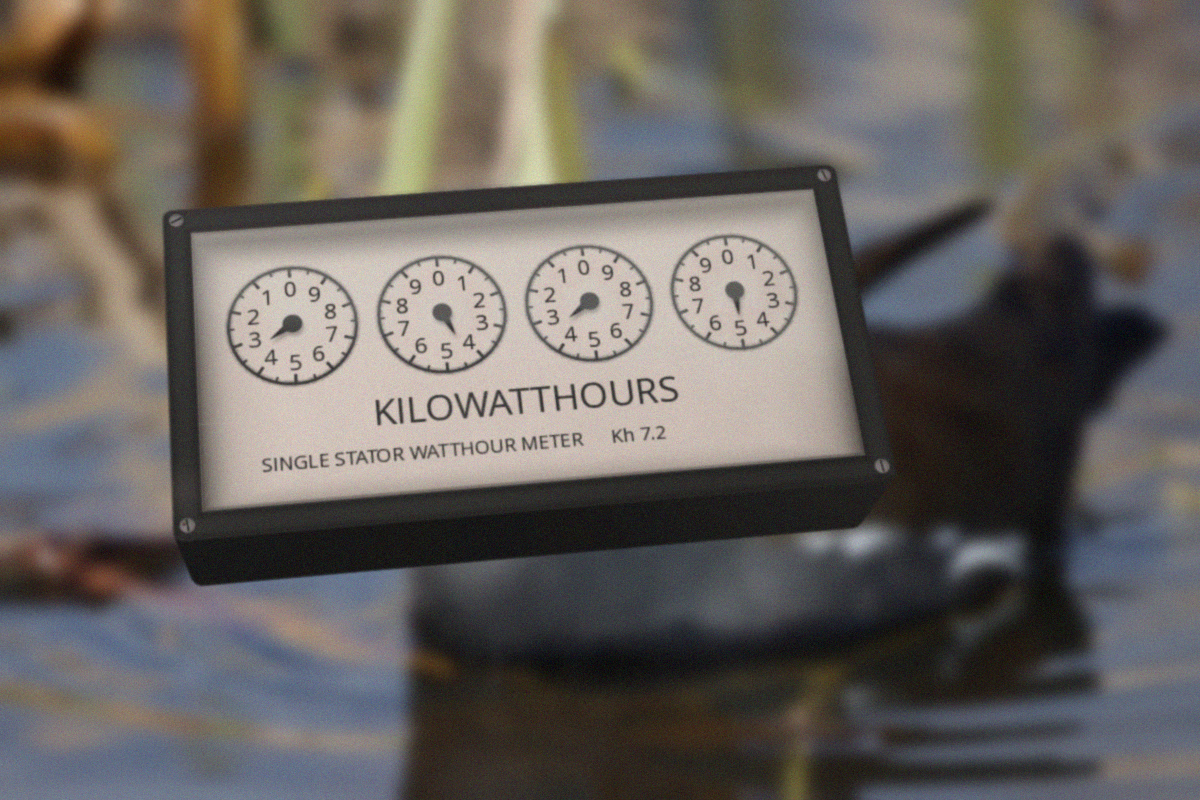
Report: 3435,kWh
